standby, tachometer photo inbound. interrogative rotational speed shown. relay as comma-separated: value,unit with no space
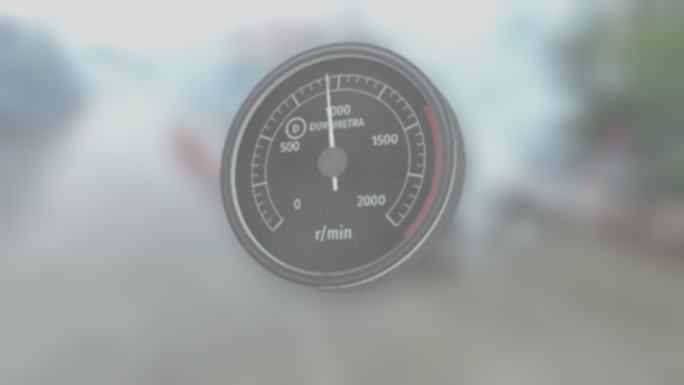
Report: 950,rpm
